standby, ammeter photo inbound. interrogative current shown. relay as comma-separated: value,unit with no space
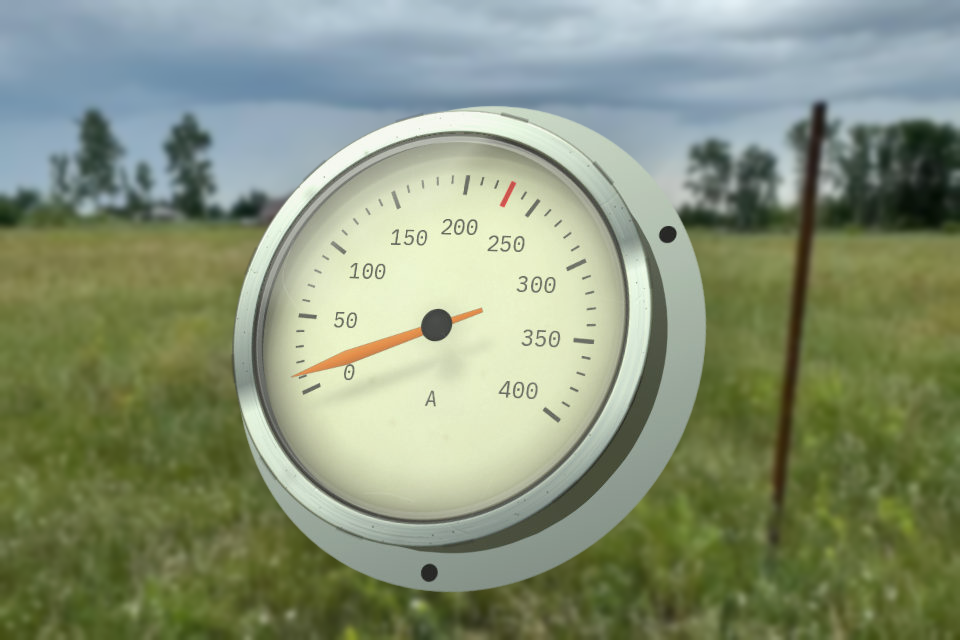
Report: 10,A
